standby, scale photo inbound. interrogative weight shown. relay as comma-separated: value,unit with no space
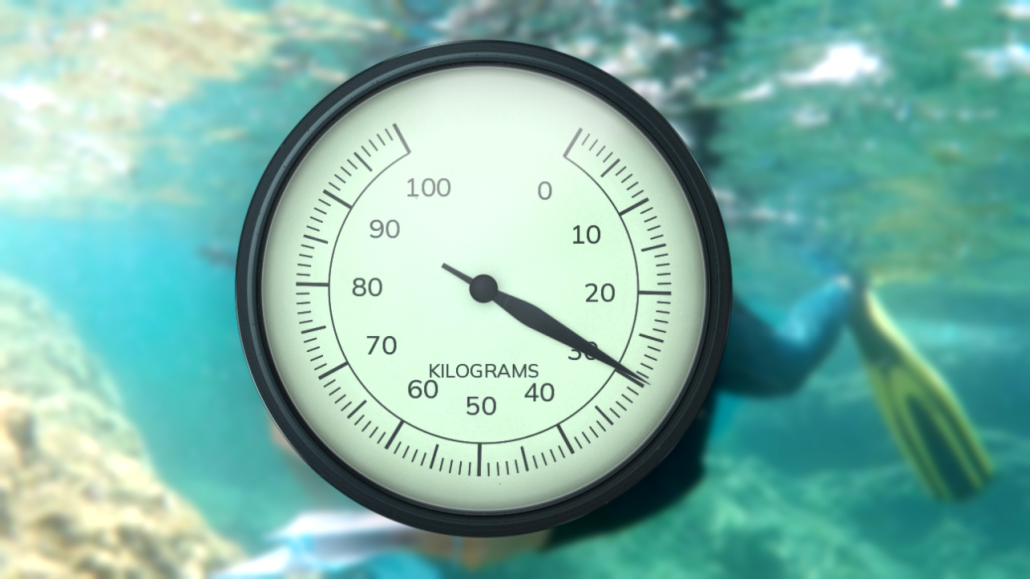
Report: 29.5,kg
